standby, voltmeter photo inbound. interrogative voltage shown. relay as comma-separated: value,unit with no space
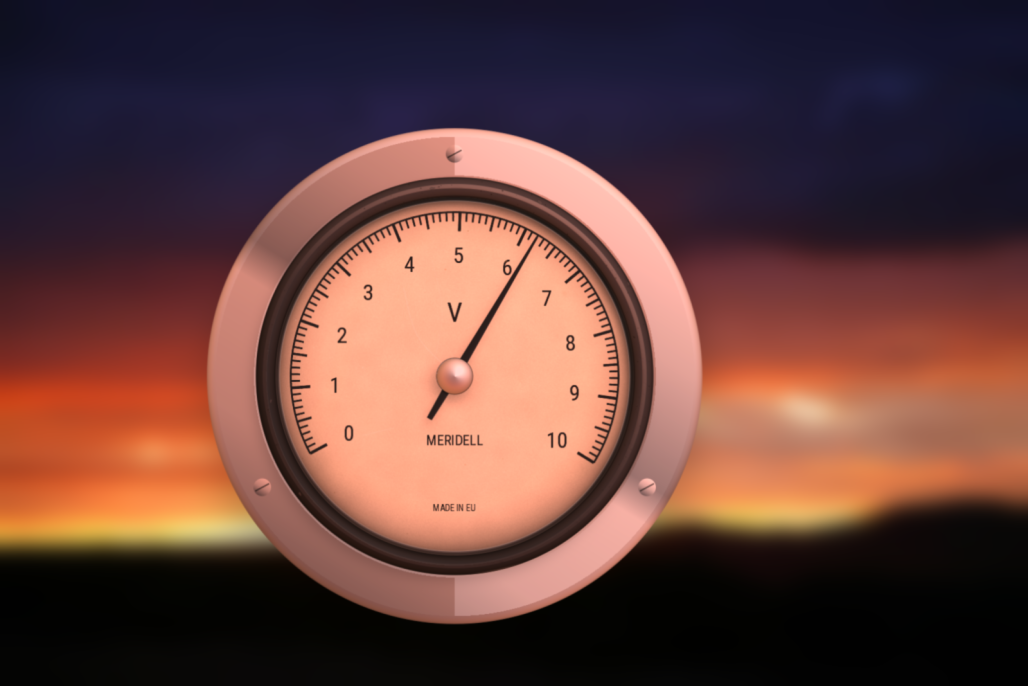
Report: 6.2,V
